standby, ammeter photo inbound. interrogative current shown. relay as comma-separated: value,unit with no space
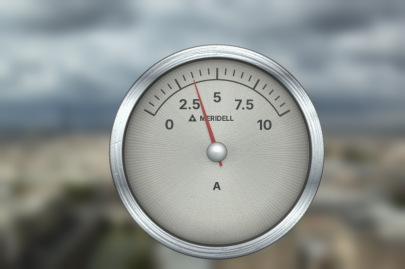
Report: 3.5,A
